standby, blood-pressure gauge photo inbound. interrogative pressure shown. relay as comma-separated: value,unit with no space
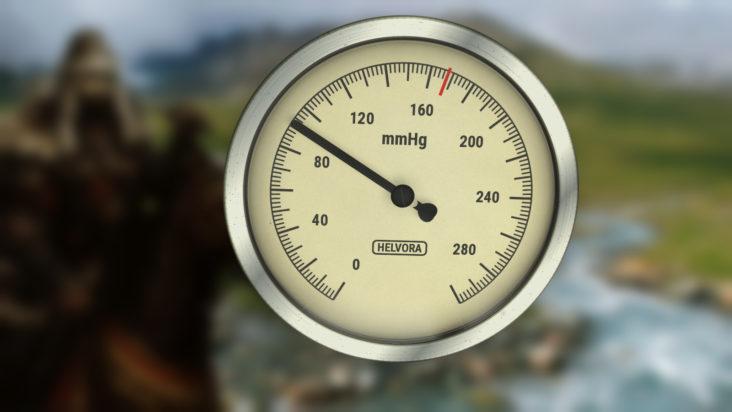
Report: 92,mmHg
